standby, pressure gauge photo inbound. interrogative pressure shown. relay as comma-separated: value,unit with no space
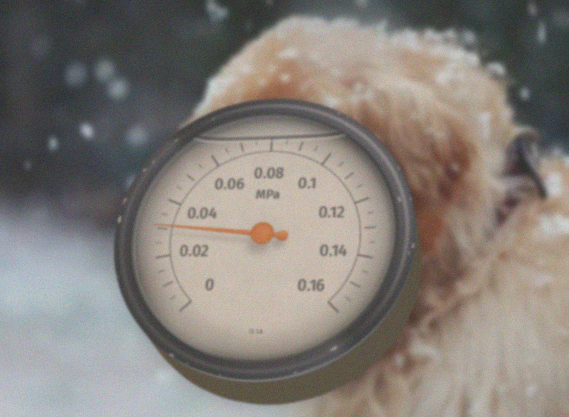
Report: 0.03,MPa
